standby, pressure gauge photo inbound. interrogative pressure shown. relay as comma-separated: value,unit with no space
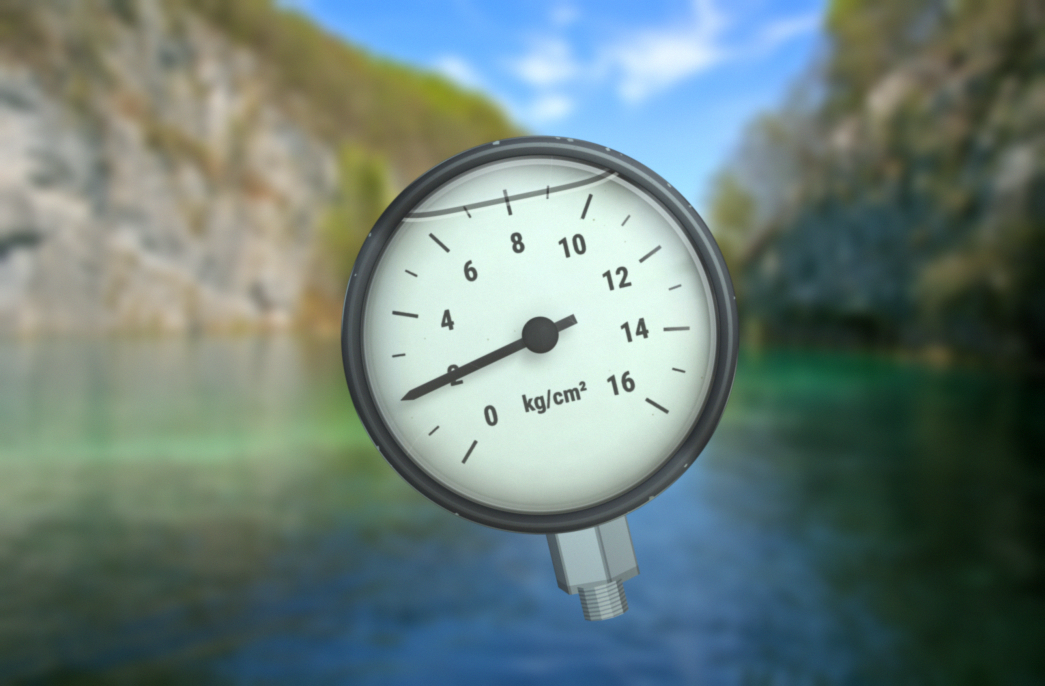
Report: 2,kg/cm²
